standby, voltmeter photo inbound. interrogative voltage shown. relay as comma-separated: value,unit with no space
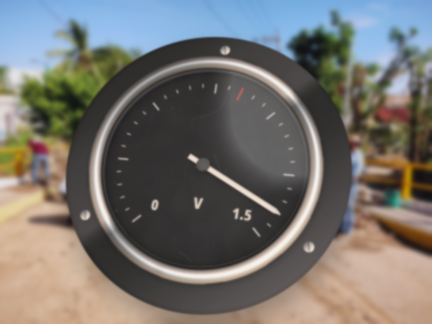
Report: 1.4,V
